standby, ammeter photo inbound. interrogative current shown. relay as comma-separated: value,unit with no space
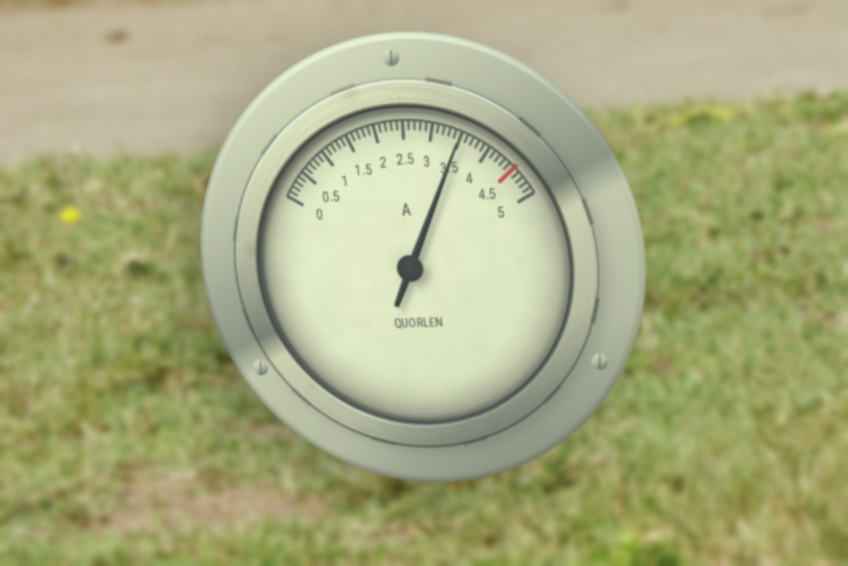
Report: 3.5,A
